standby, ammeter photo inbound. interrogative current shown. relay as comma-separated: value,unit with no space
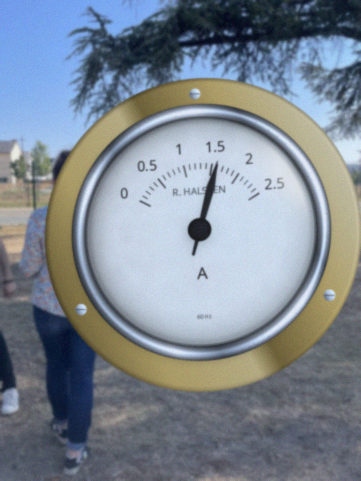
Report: 1.6,A
